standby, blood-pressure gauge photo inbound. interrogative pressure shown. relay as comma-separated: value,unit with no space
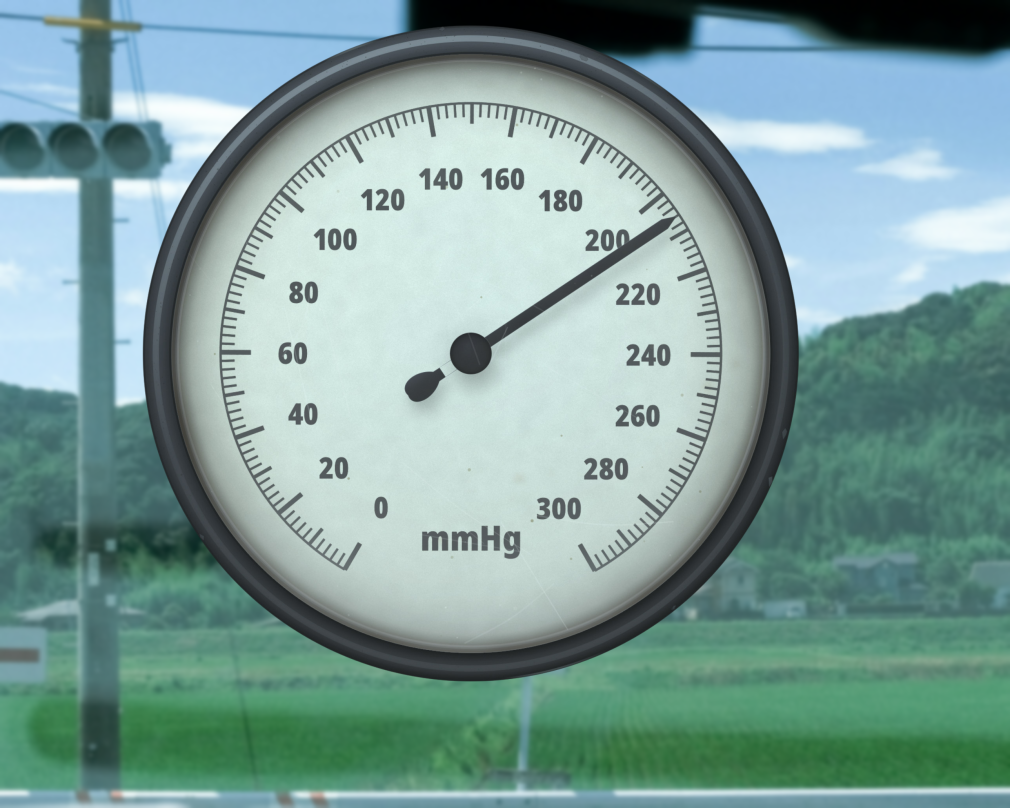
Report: 206,mmHg
